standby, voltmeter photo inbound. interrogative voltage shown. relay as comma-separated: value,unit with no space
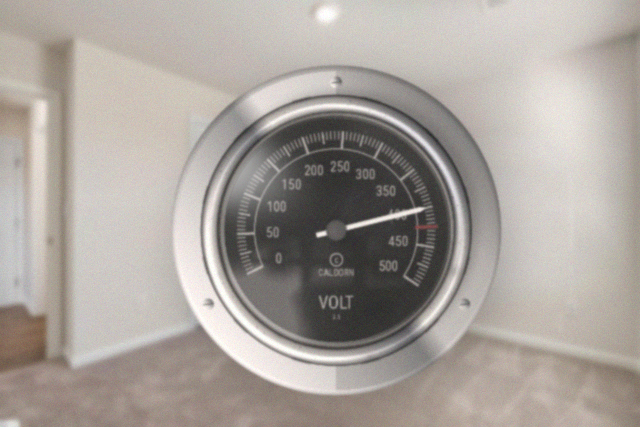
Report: 400,V
